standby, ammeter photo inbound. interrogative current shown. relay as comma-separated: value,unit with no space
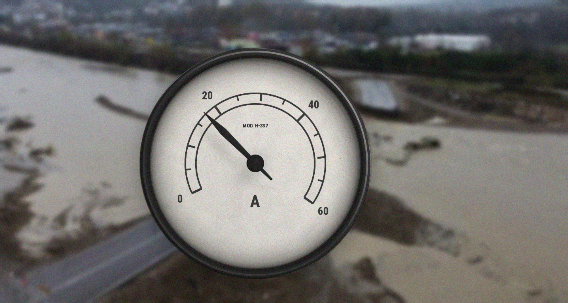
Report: 17.5,A
